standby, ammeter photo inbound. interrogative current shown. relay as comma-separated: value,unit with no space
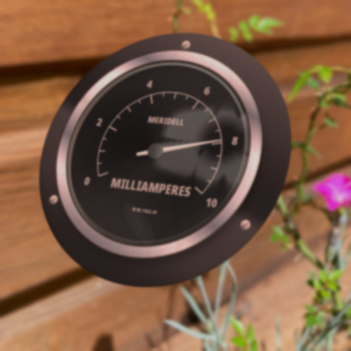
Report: 8,mA
